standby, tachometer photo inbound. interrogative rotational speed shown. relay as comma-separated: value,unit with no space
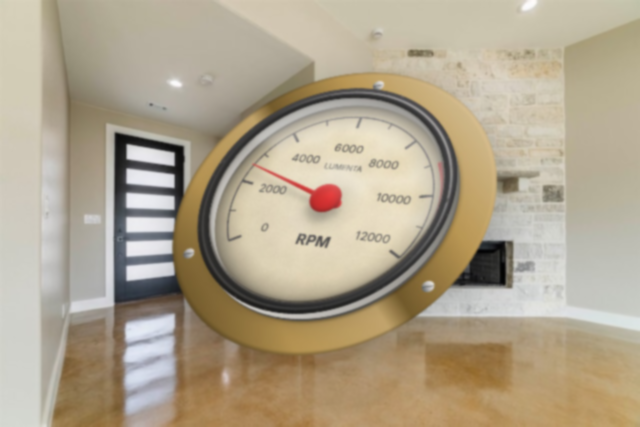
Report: 2500,rpm
